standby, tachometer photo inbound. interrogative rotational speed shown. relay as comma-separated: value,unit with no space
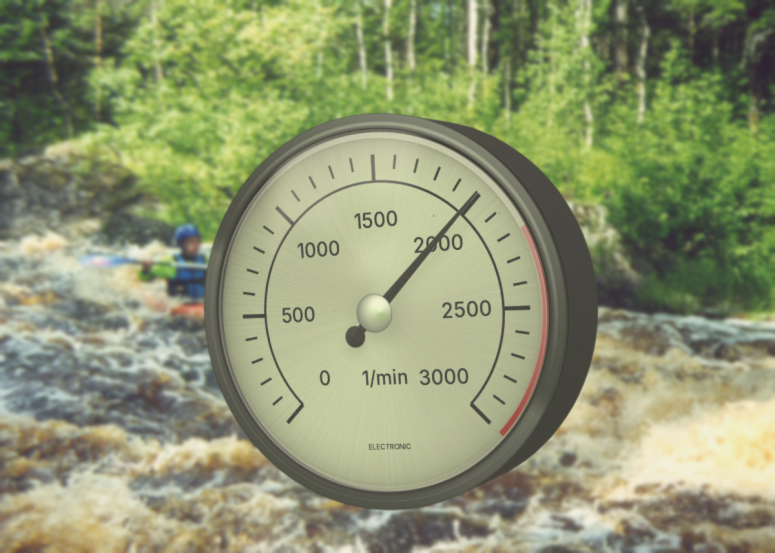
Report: 2000,rpm
